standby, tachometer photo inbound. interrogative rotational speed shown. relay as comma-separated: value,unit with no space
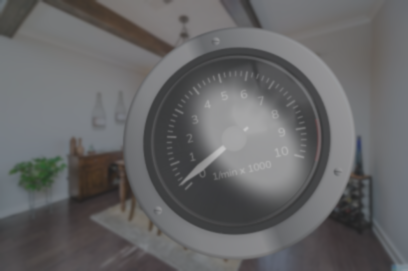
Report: 200,rpm
